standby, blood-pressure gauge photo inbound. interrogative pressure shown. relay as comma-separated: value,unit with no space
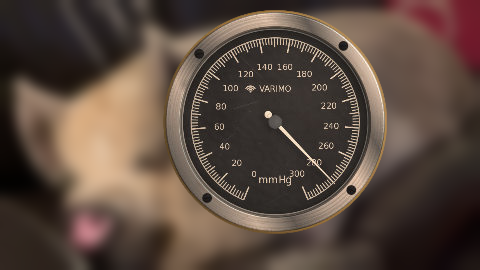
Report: 280,mmHg
